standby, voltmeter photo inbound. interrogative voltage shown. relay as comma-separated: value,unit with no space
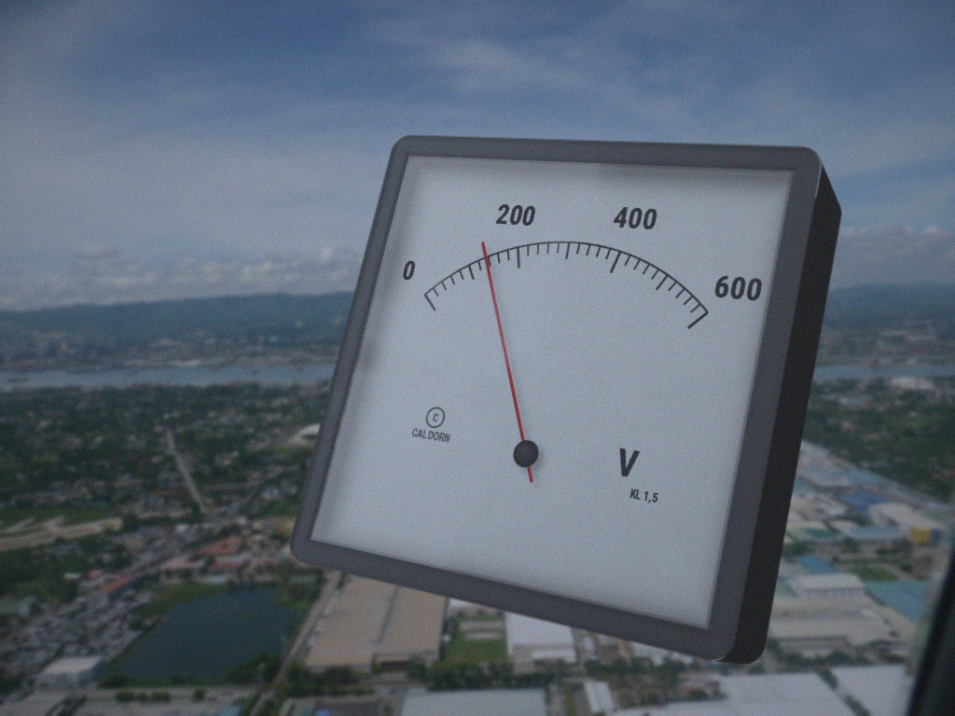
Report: 140,V
